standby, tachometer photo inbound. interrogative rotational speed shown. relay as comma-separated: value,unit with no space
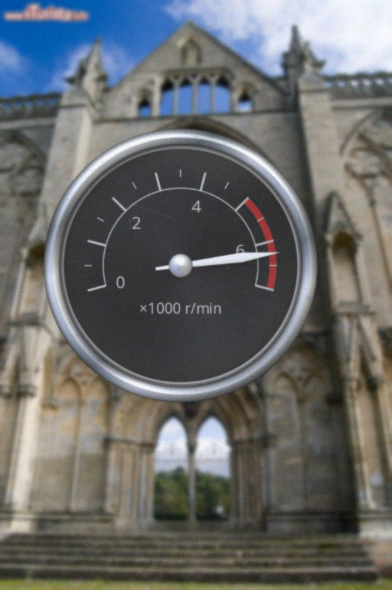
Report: 6250,rpm
